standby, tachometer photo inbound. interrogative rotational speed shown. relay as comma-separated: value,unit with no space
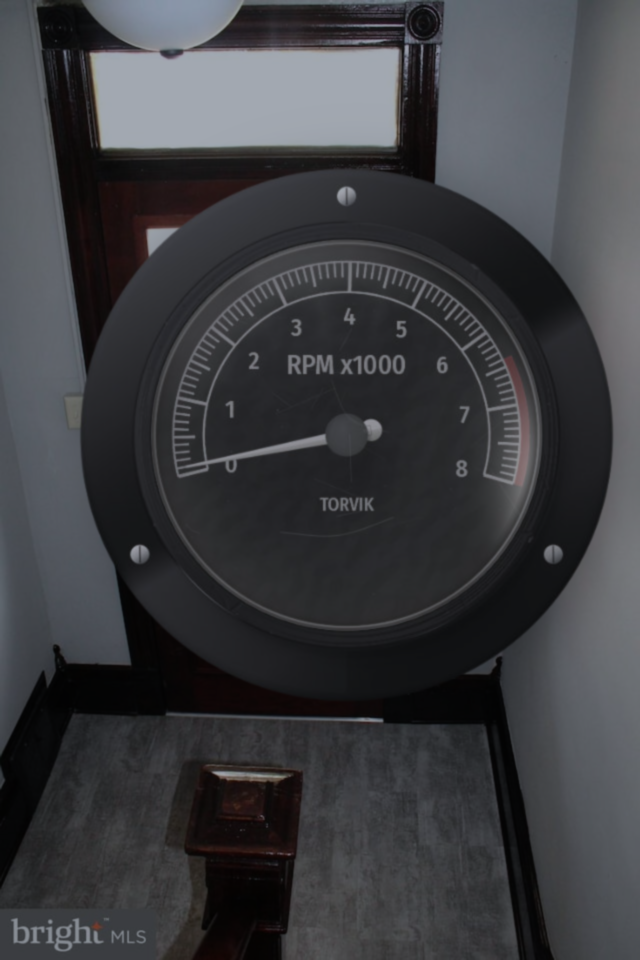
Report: 100,rpm
